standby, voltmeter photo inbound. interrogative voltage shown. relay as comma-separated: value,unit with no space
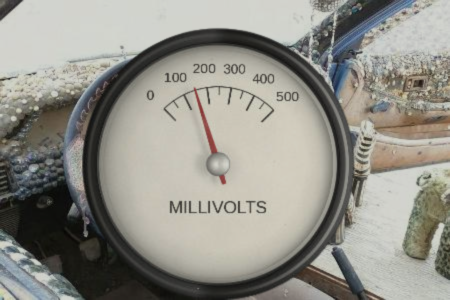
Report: 150,mV
